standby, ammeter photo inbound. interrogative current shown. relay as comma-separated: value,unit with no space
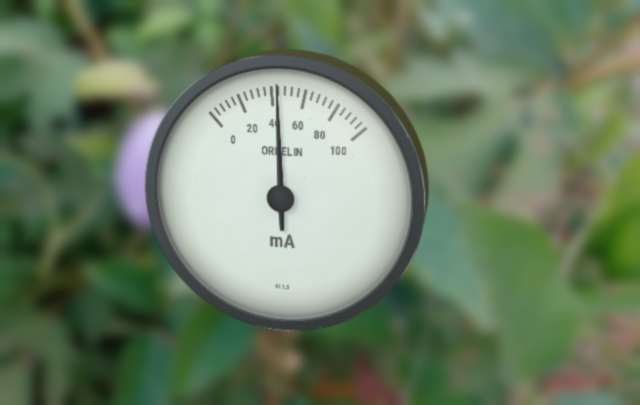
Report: 44,mA
